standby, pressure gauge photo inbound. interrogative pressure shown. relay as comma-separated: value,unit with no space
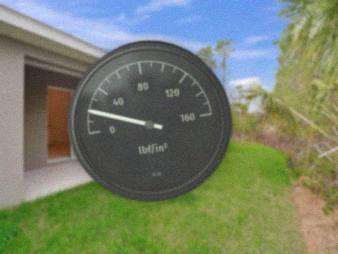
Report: 20,psi
